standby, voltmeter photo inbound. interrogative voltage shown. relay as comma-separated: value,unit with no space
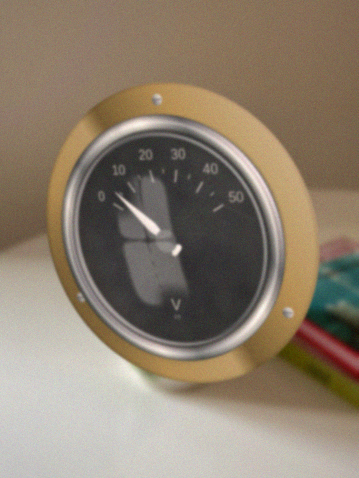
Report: 5,V
